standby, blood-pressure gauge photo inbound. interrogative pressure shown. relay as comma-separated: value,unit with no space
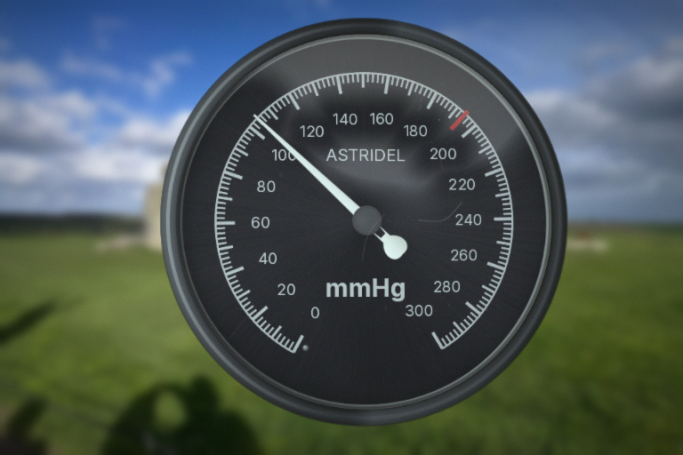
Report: 104,mmHg
